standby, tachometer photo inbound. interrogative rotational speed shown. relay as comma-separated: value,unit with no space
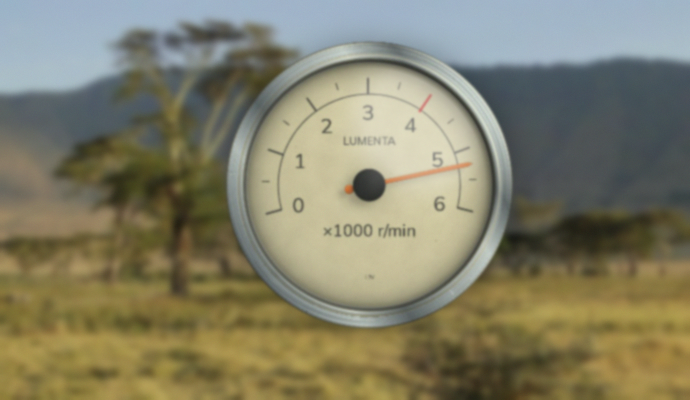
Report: 5250,rpm
